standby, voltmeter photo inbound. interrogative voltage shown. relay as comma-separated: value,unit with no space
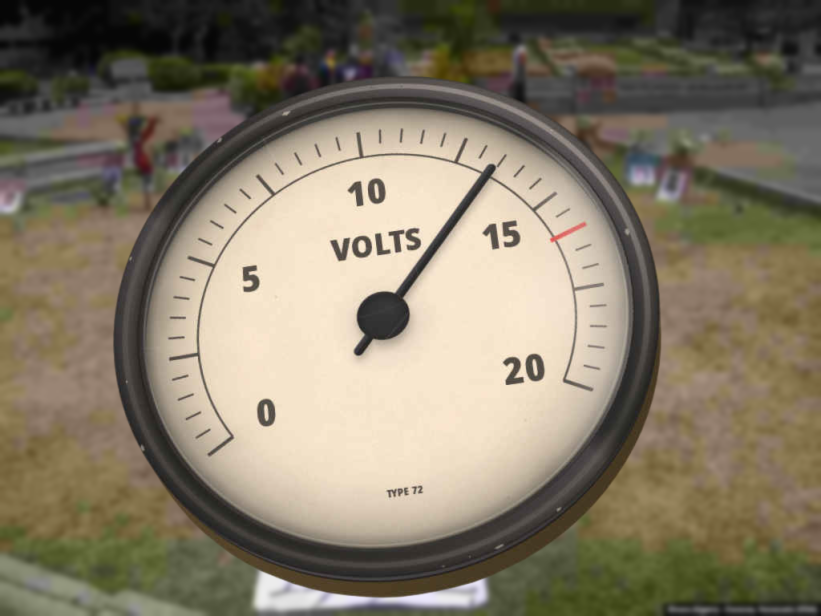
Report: 13.5,V
